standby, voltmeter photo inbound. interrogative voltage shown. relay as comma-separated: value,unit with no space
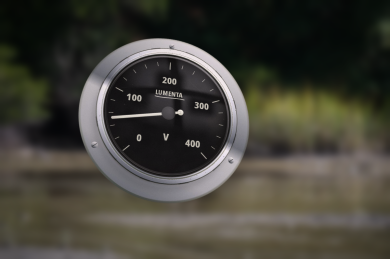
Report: 50,V
